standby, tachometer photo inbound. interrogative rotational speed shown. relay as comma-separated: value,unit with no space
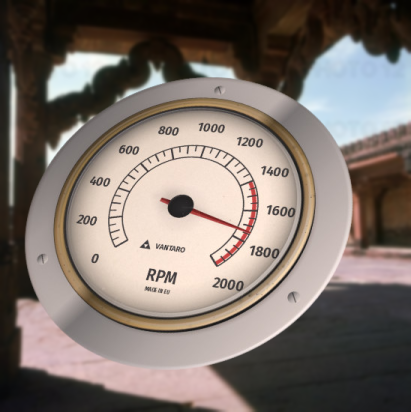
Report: 1750,rpm
